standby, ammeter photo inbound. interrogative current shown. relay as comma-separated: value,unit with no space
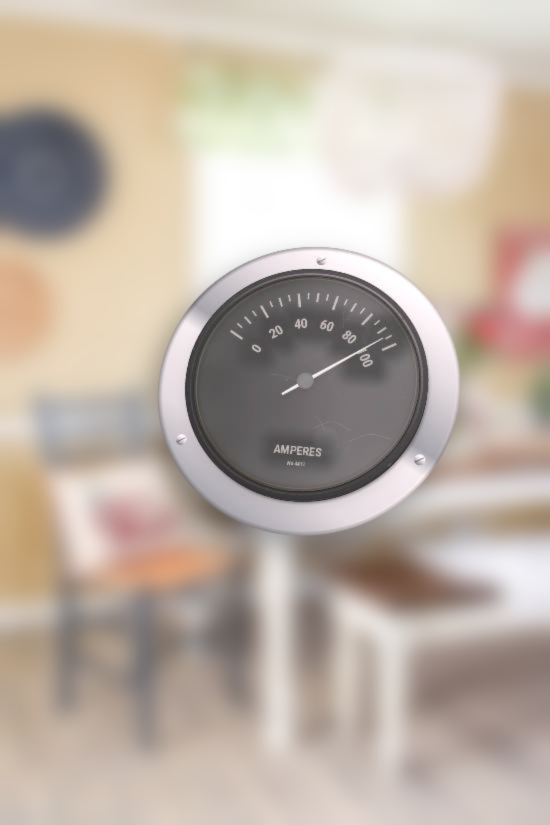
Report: 95,A
